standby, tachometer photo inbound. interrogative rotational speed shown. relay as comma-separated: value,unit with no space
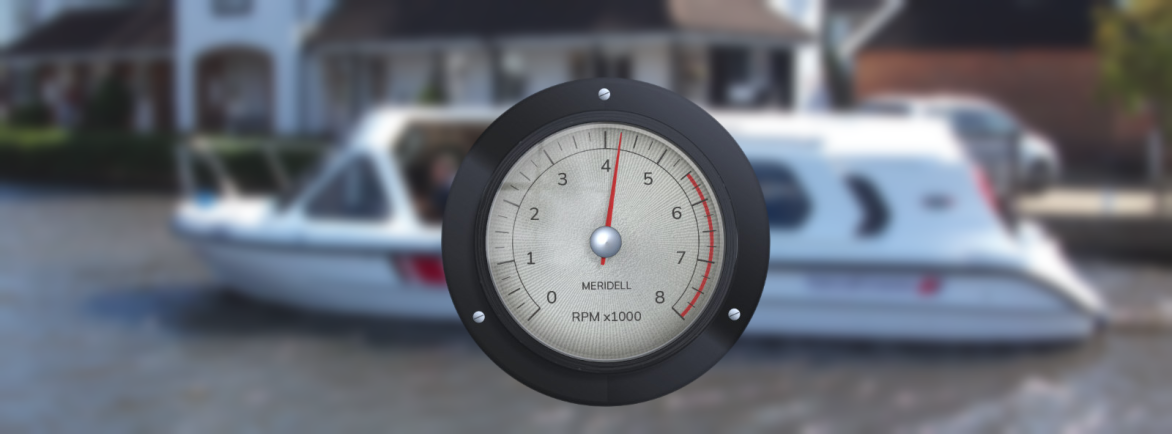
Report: 4250,rpm
